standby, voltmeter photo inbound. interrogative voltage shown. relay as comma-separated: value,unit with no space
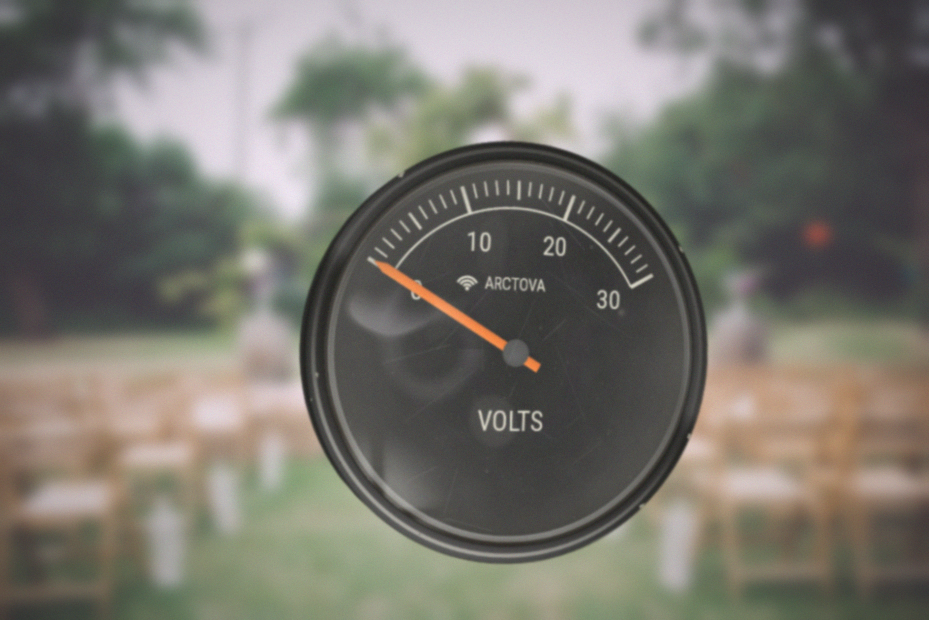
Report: 0,V
